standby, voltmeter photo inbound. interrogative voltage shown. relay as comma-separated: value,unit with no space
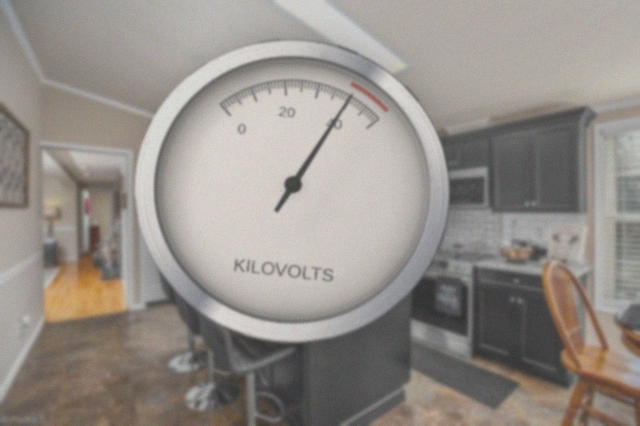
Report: 40,kV
